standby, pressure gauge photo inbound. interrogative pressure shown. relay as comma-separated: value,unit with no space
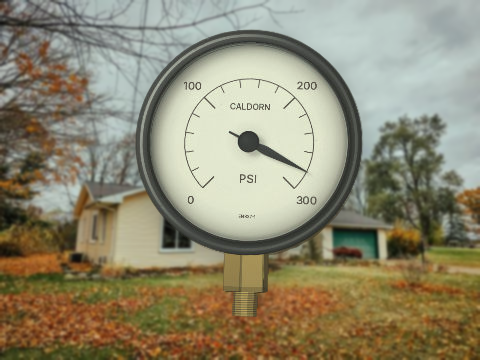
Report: 280,psi
